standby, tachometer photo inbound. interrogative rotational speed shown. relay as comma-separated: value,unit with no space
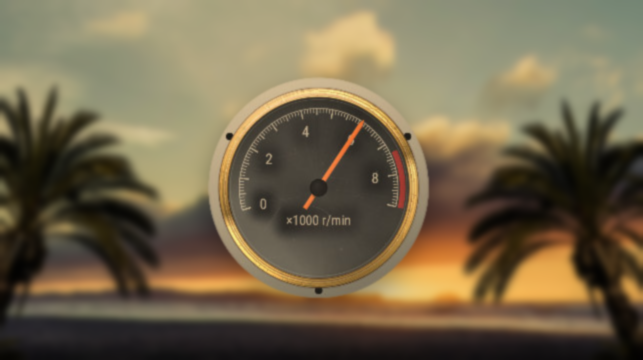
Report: 6000,rpm
